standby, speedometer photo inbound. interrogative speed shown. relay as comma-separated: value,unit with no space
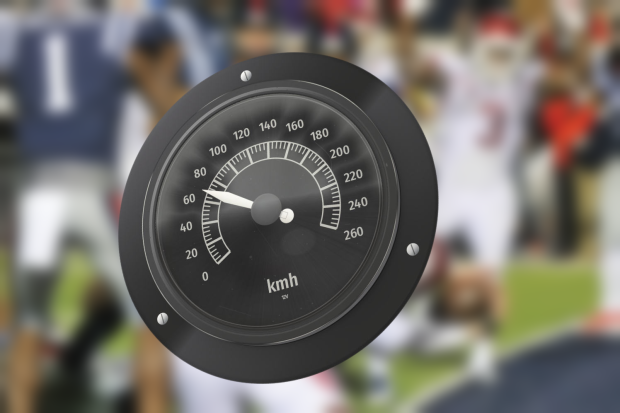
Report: 68,km/h
